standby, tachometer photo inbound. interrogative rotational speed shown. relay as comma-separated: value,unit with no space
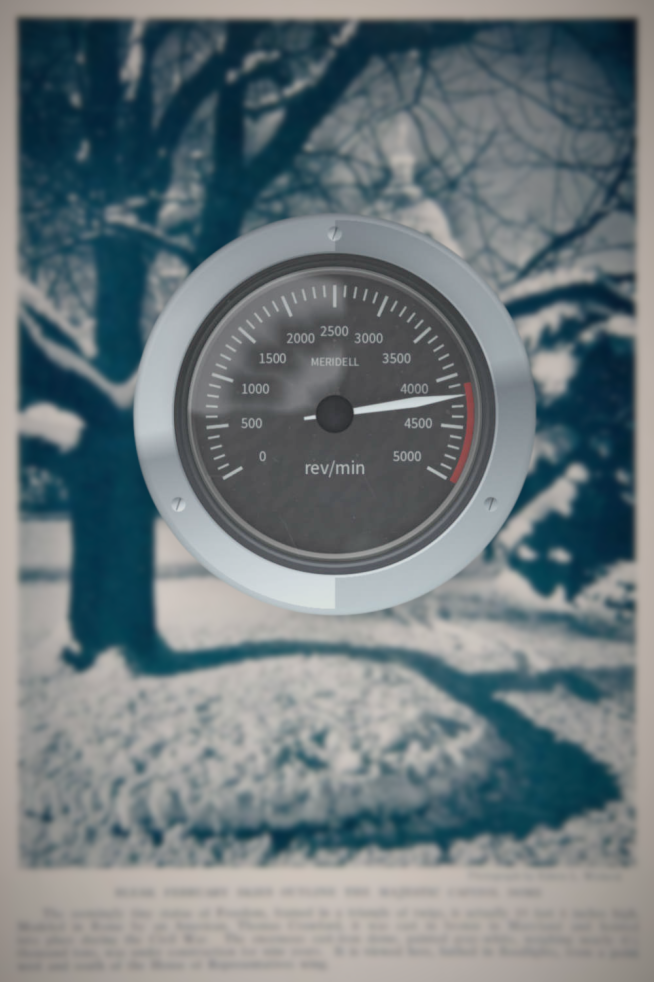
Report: 4200,rpm
